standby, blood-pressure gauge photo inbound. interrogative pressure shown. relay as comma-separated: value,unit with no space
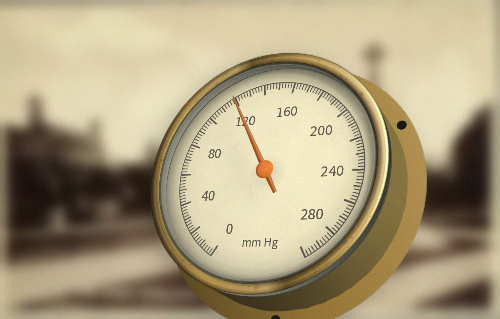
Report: 120,mmHg
